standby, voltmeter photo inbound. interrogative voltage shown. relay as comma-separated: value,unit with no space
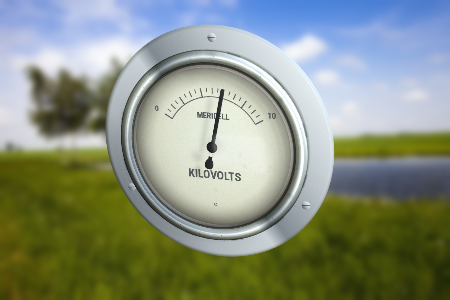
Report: 6,kV
